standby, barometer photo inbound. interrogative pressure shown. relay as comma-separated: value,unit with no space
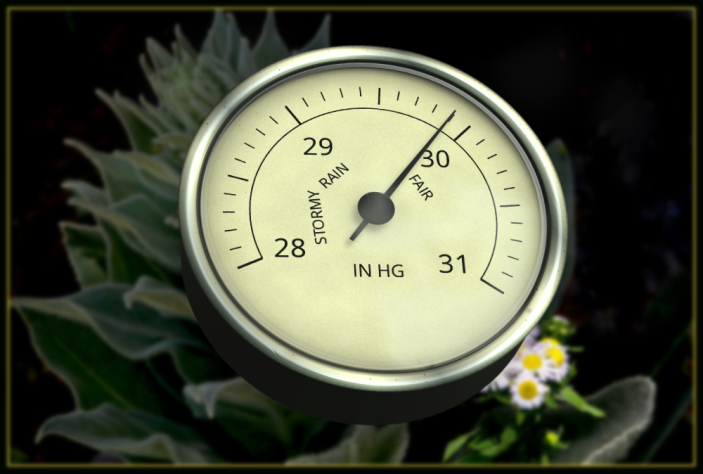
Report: 29.9,inHg
